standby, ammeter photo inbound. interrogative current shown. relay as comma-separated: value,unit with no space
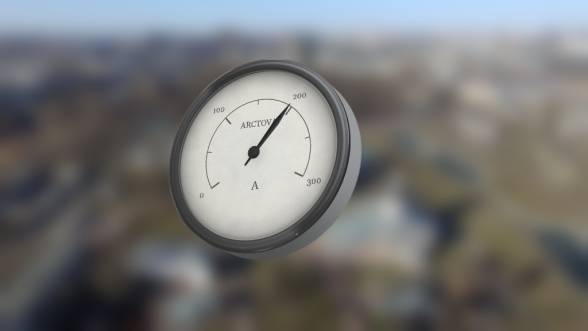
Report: 200,A
